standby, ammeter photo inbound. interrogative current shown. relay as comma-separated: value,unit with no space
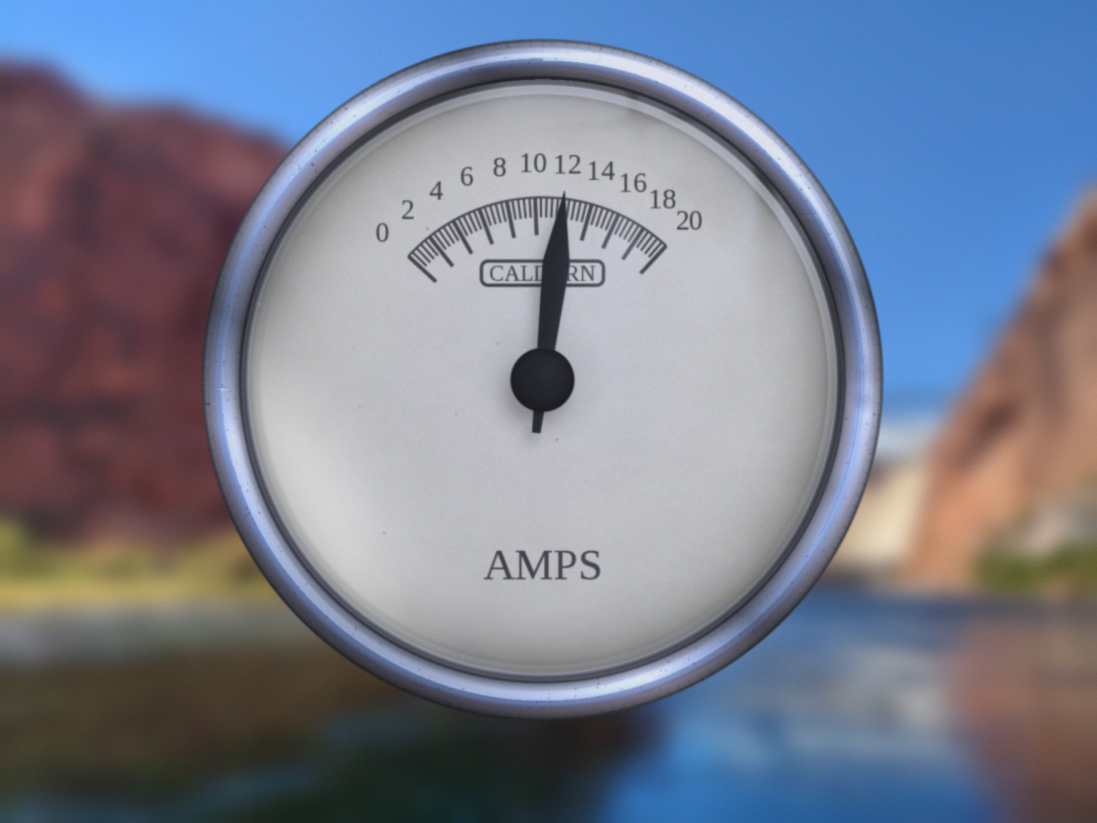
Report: 12,A
